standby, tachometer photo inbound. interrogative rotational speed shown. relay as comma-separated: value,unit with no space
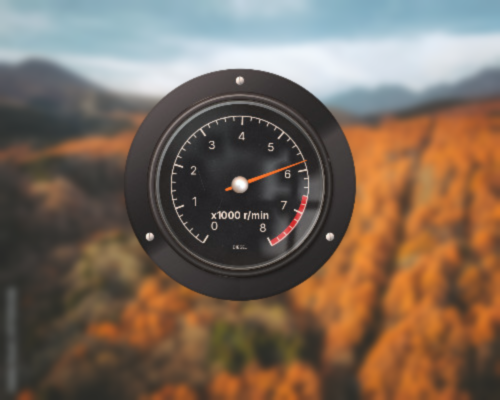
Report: 5800,rpm
